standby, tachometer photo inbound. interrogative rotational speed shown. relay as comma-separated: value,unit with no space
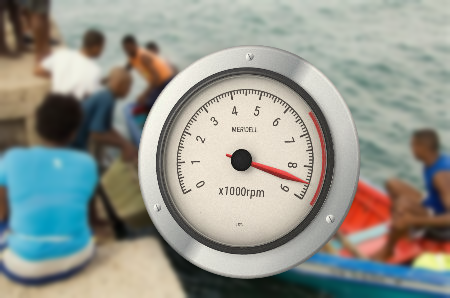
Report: 8500,rpm
